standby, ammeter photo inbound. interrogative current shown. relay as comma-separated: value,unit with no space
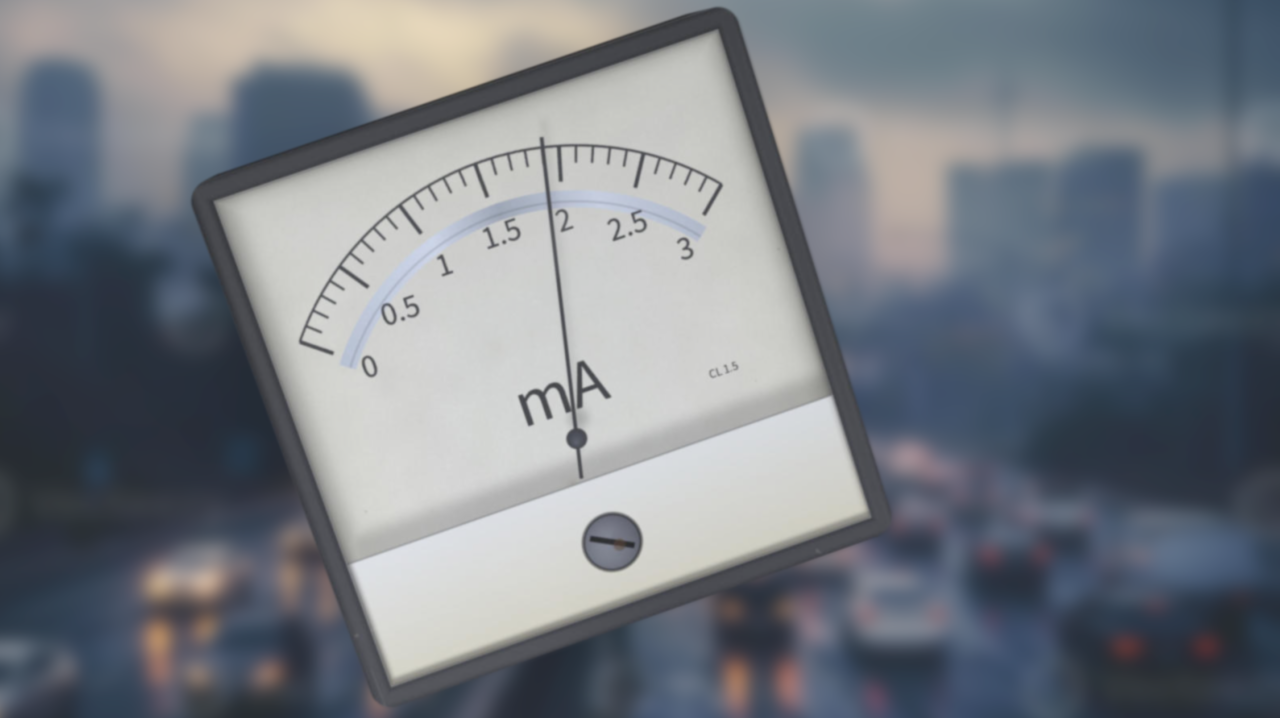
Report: 1.9,mA
